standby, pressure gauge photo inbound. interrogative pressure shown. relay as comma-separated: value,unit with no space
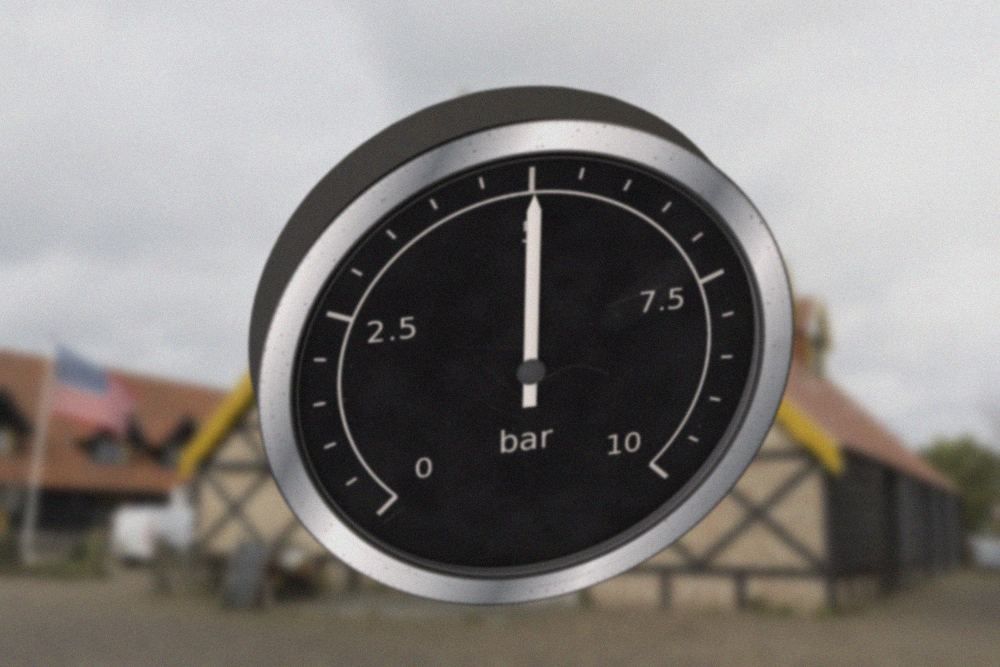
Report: 5,bar
